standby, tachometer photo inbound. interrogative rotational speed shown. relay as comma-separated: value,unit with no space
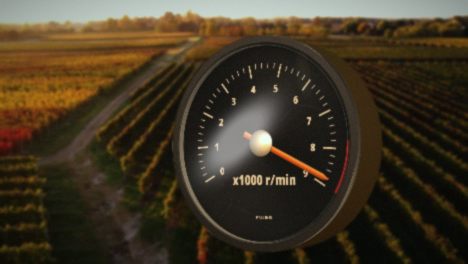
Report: 8800,rpm
